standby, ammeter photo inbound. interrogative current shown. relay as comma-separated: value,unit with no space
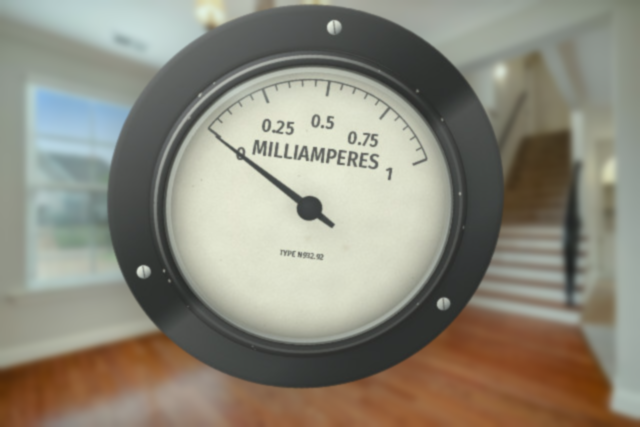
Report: 0,mA
